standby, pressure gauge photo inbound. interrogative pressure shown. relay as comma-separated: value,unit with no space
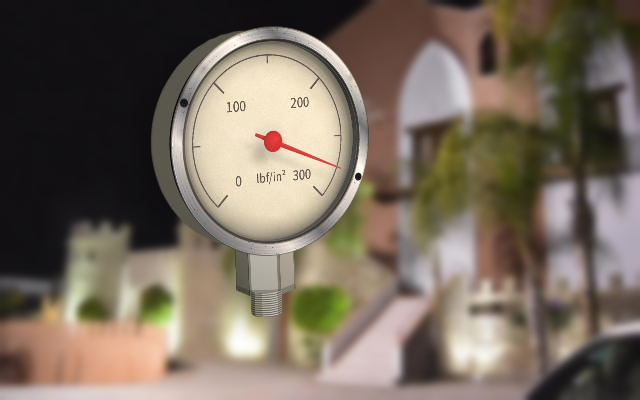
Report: 275,psi
